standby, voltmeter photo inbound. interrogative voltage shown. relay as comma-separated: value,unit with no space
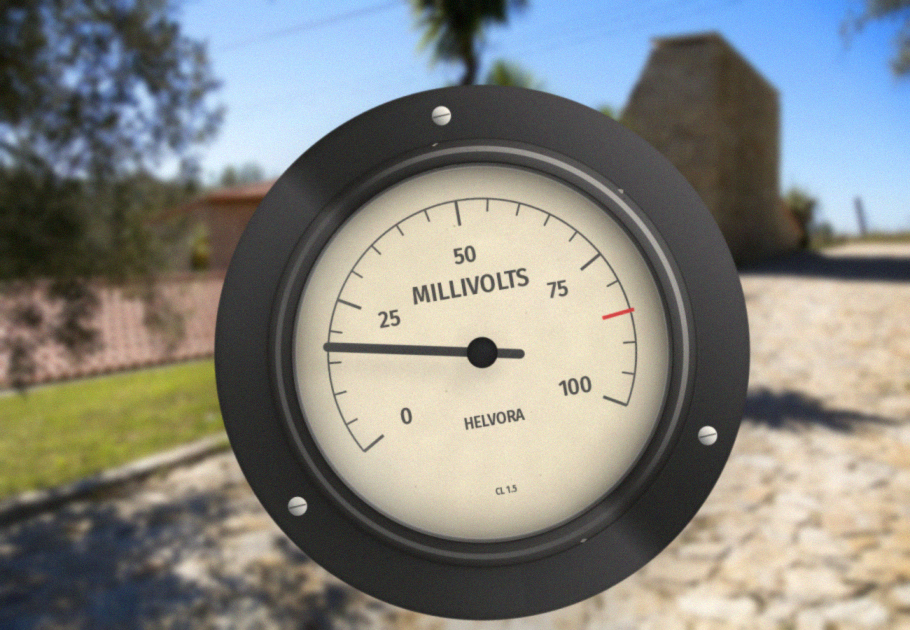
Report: 17.5,mV
